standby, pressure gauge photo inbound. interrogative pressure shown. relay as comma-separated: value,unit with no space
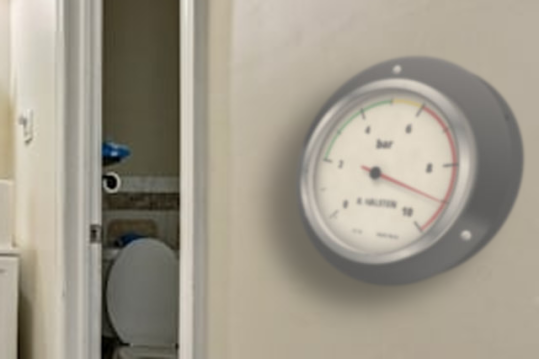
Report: 9,bar
